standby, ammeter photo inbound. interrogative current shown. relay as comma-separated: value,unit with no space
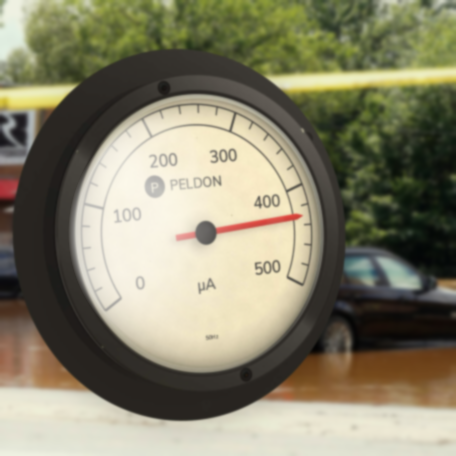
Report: 430,µA
